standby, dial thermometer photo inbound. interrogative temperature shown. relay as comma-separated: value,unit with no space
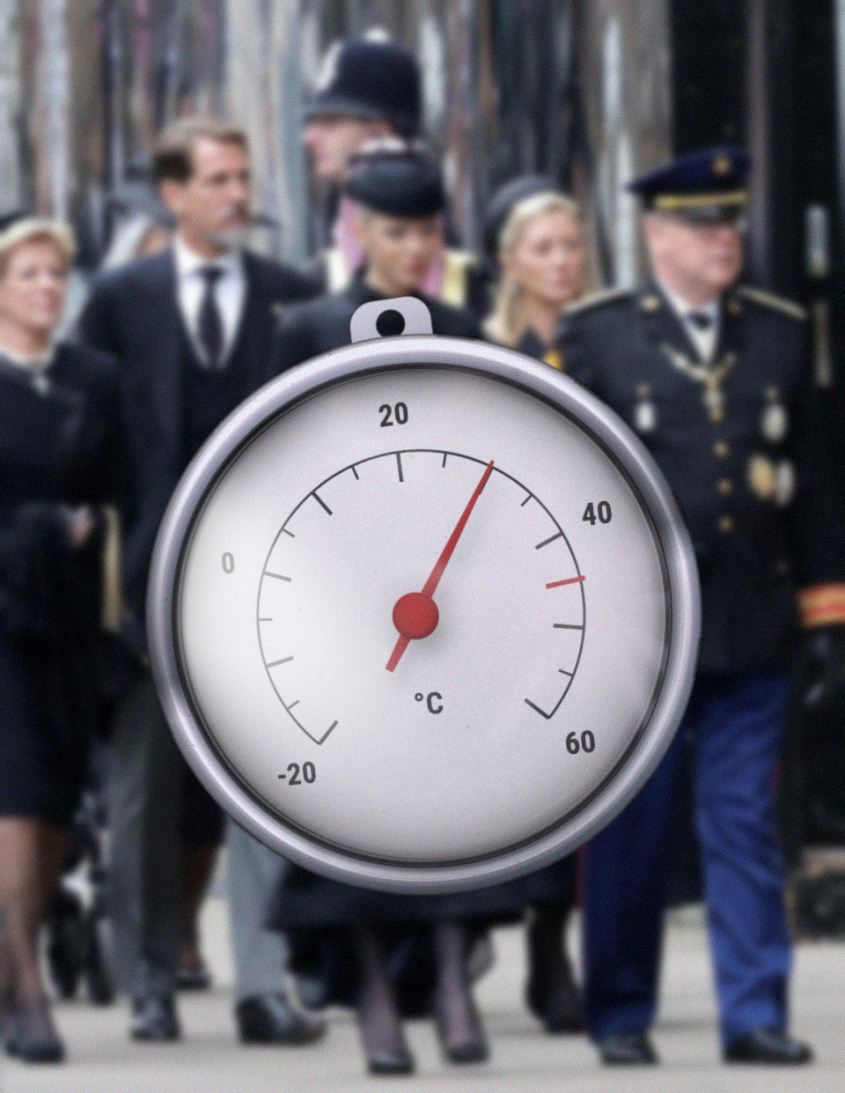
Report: 30,°C
